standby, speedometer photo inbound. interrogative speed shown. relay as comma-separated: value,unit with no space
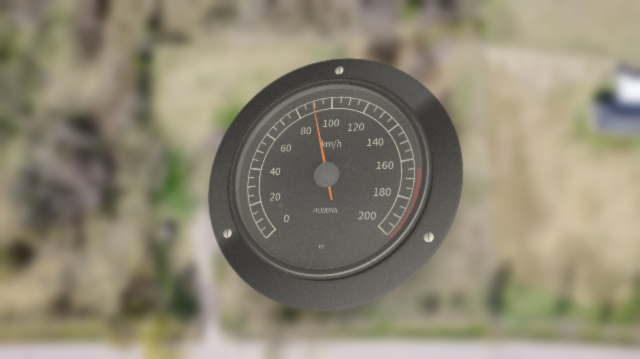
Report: 90,km/h
